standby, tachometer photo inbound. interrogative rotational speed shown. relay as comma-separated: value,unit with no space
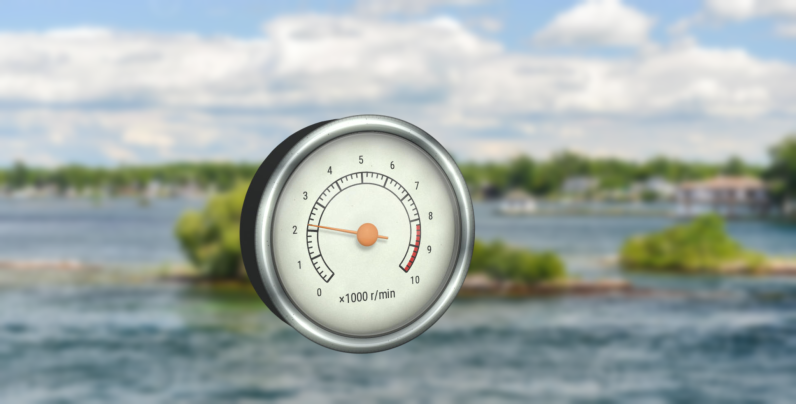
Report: 2200,rpm
